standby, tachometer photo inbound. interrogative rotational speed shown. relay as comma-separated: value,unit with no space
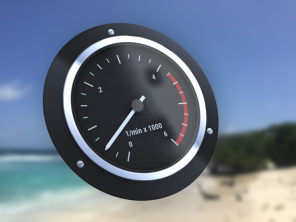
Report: 500,rpm
